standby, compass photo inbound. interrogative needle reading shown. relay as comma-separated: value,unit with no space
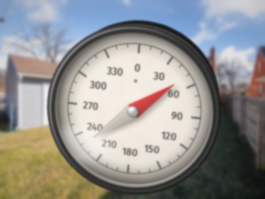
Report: 50,°
